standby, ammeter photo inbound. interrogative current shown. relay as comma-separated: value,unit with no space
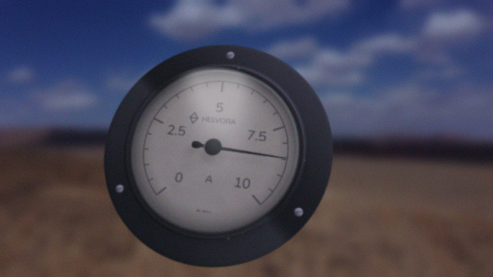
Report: 8.5,A
